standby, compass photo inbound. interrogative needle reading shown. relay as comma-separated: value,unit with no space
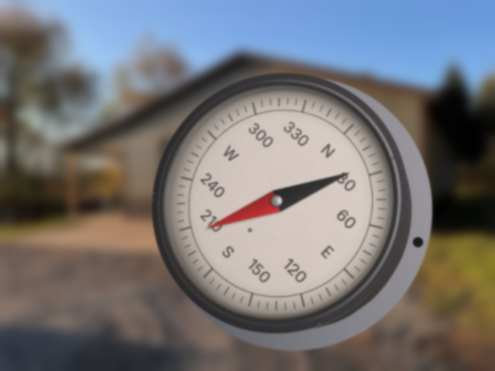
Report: 205,°
